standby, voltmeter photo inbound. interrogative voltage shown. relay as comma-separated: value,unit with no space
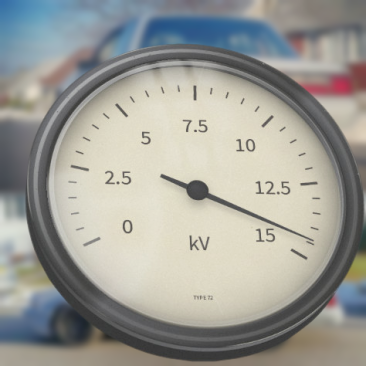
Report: 14.5,kV
